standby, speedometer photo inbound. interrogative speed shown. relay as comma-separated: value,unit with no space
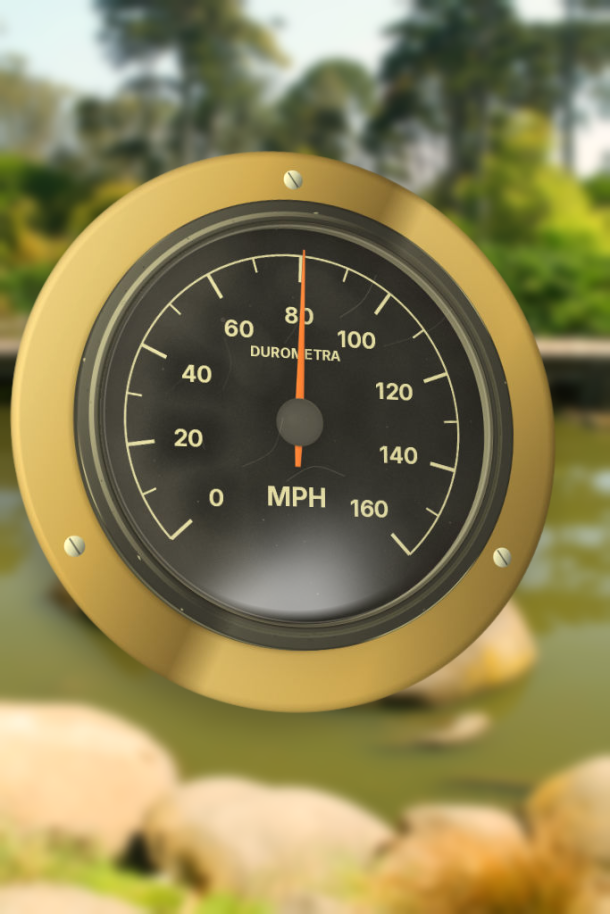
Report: 80,mph
